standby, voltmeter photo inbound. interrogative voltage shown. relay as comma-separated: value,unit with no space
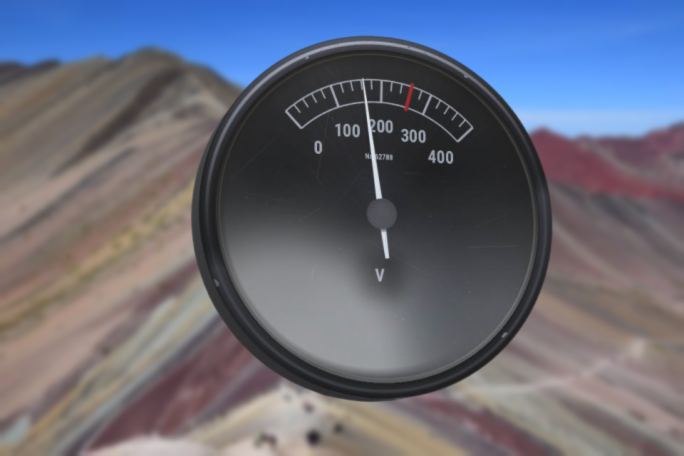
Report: 160,V
